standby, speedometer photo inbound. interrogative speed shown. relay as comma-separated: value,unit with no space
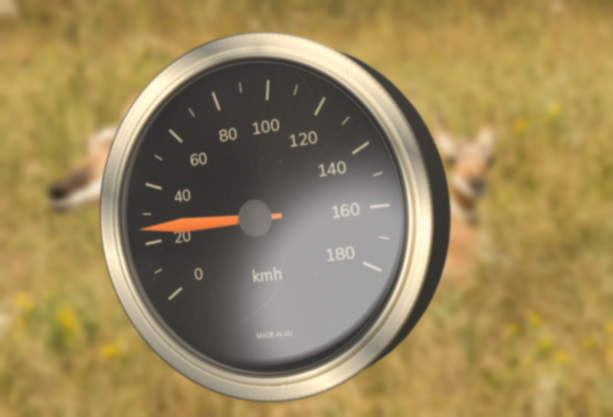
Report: 25,km/h
